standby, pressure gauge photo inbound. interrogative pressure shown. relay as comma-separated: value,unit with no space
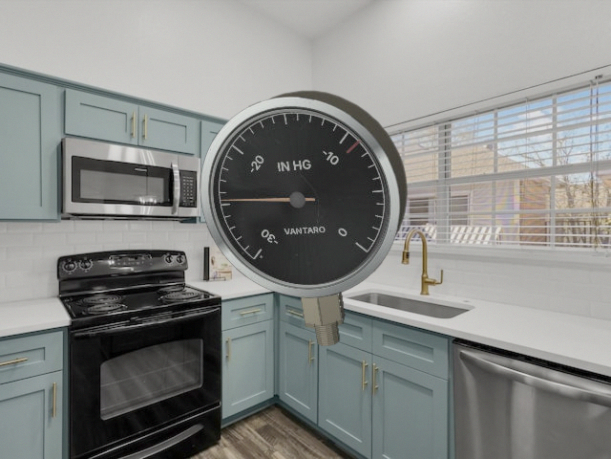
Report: -24.5,inHg
